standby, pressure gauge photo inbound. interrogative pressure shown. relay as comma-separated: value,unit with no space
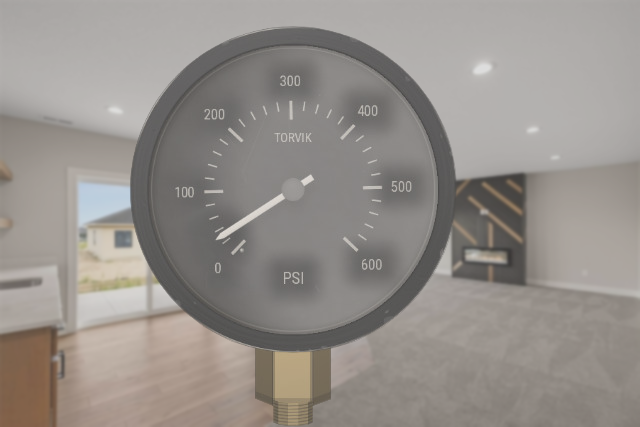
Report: 30,psi
